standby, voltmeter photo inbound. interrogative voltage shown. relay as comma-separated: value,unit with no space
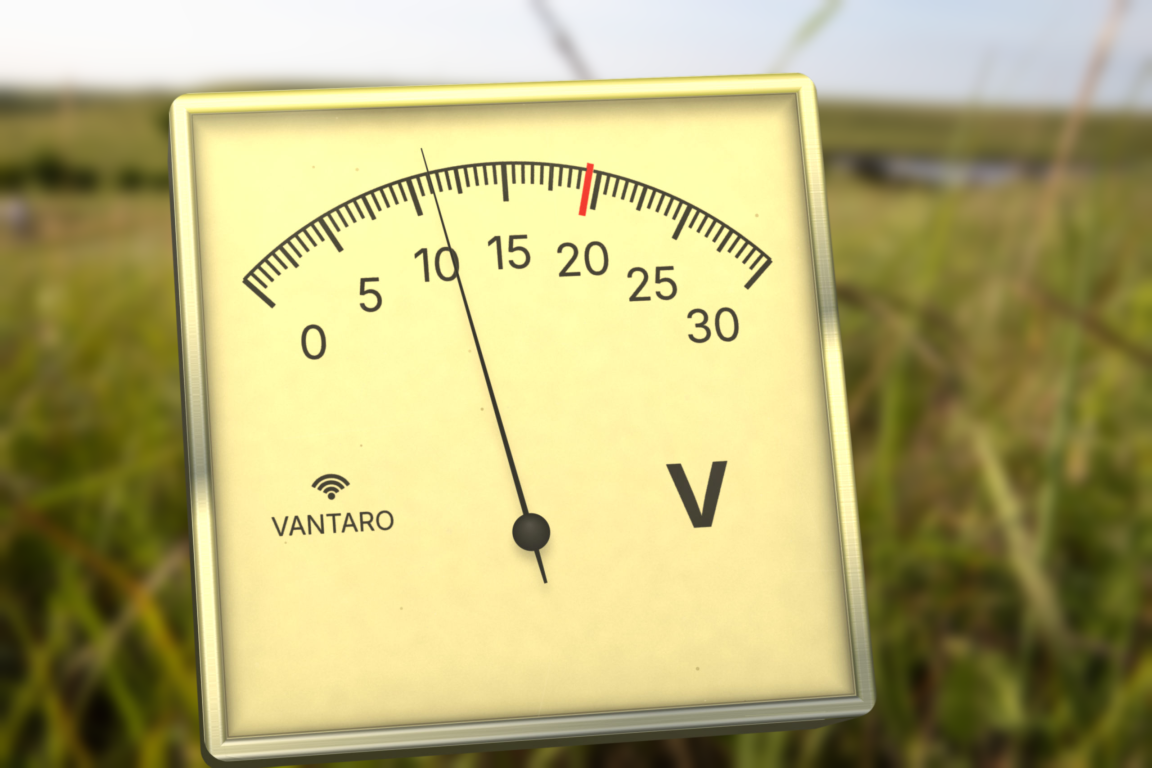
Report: 11,V
